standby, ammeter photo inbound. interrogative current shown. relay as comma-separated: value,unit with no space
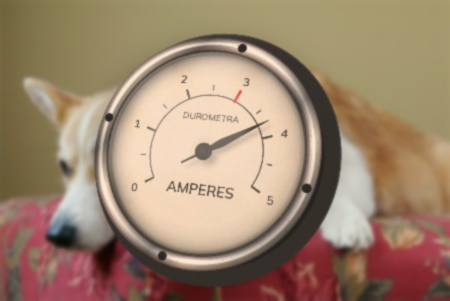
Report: 3.75,A
